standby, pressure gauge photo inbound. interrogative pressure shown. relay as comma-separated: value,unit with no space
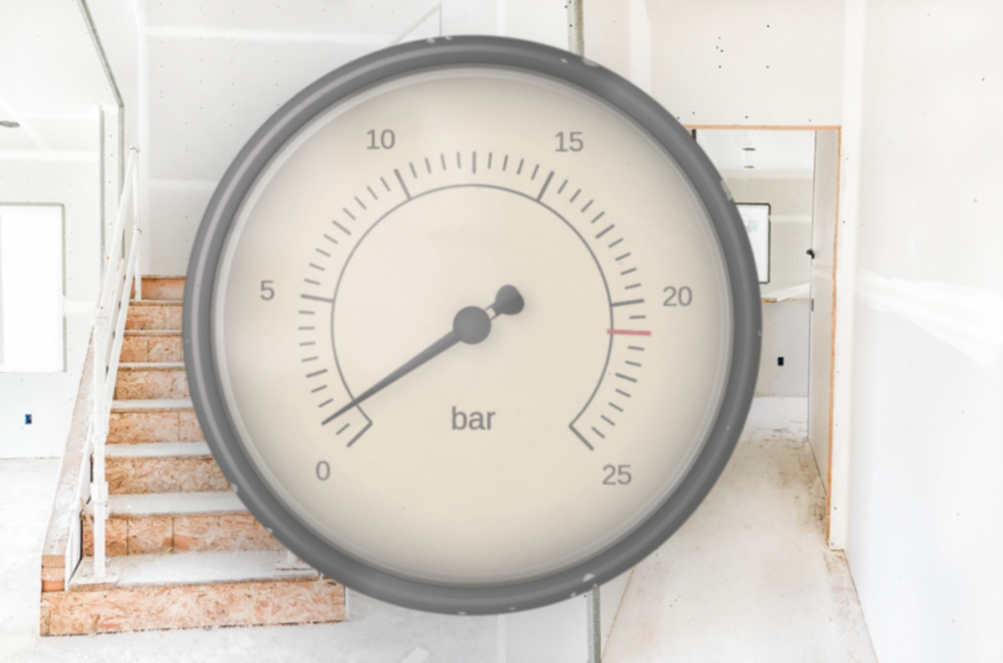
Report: 1,bar
